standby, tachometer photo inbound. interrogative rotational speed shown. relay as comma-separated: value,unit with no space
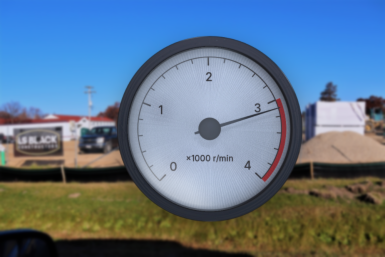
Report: 3100,rpm
